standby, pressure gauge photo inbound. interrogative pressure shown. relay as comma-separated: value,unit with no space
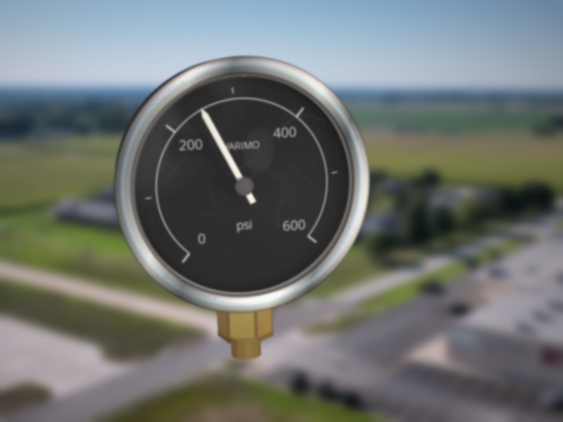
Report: 250,psi
